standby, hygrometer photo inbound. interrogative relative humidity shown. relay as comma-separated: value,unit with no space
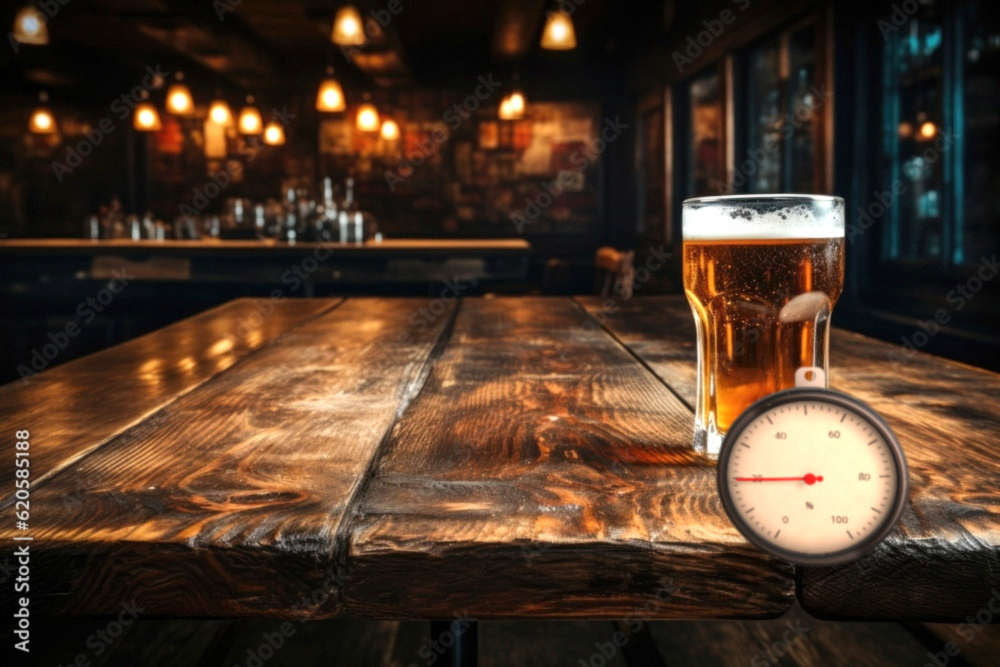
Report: 20,%
